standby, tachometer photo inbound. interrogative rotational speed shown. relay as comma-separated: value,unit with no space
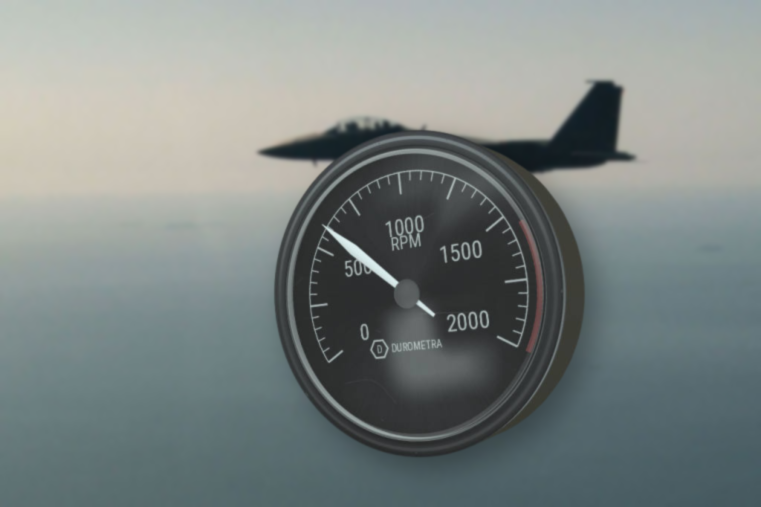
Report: 600,rpm
